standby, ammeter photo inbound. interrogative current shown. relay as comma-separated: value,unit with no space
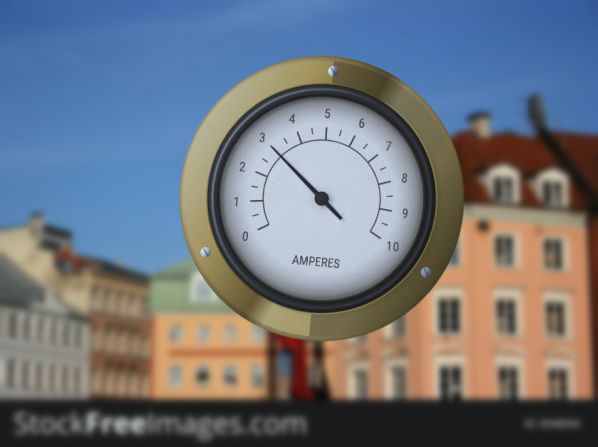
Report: 3,A
